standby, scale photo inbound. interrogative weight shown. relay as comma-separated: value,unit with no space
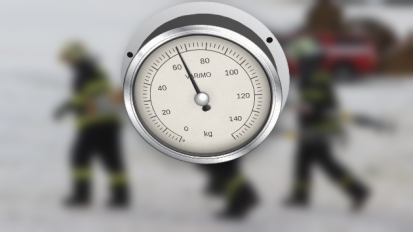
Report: 66,kg
